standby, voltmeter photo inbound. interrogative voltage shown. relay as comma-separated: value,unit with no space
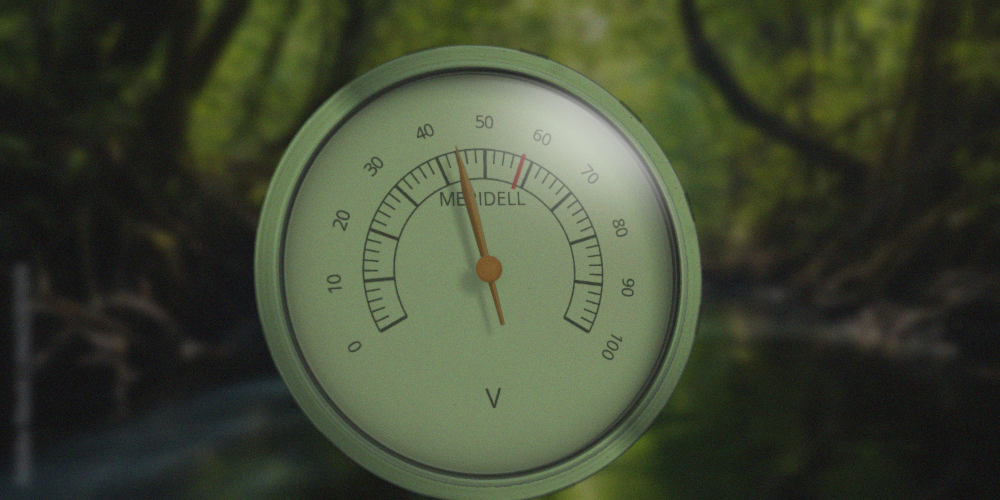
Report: 44,V
